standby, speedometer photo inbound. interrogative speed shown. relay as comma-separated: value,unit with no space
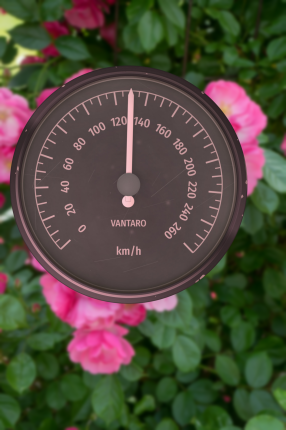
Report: 130,km/h
